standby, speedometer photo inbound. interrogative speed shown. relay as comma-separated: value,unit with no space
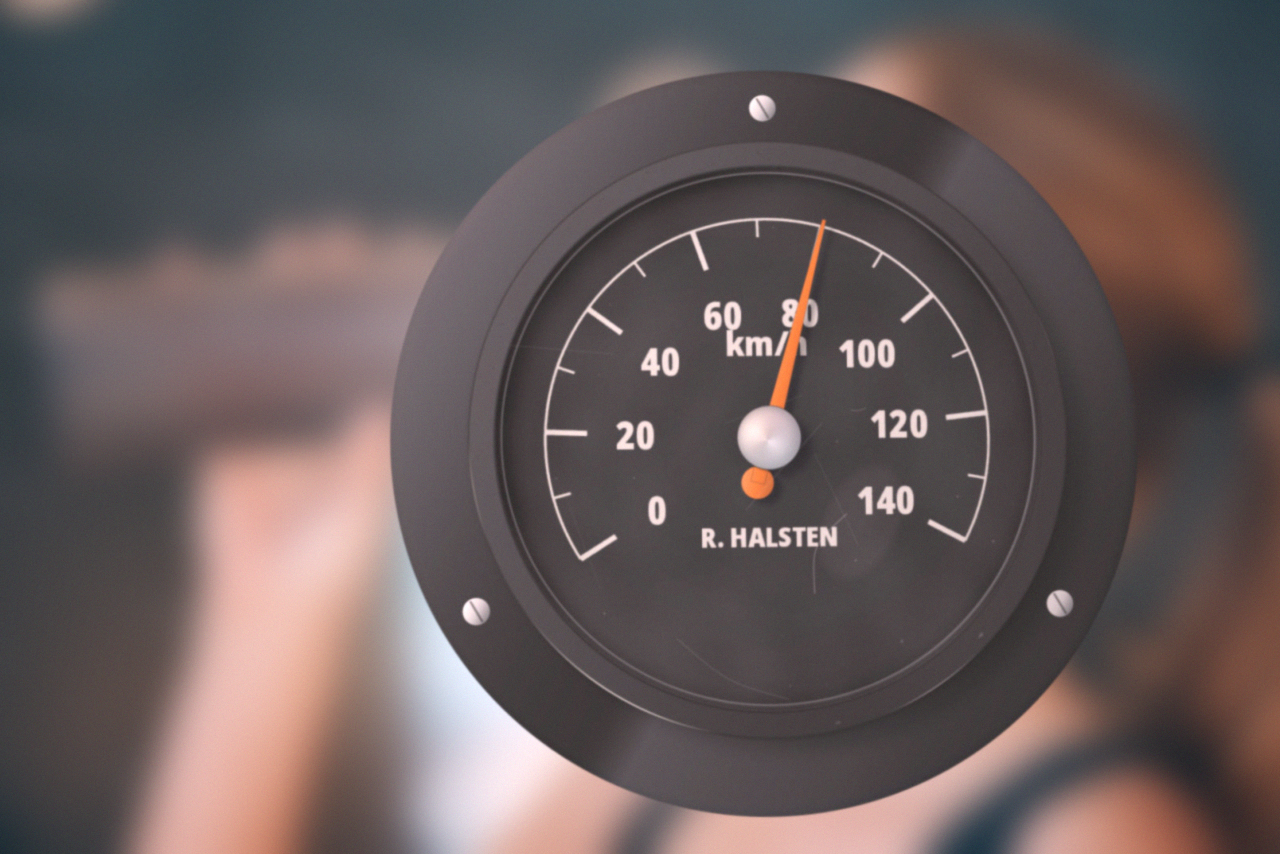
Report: 80,km/h
